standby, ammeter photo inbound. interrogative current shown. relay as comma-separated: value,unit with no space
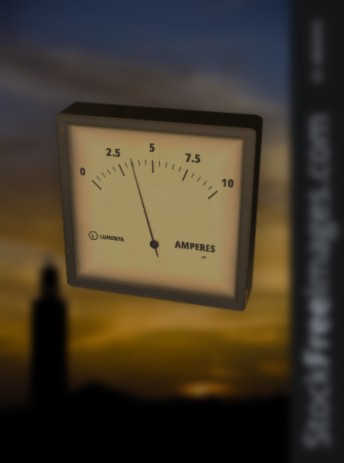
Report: 3.5,A
